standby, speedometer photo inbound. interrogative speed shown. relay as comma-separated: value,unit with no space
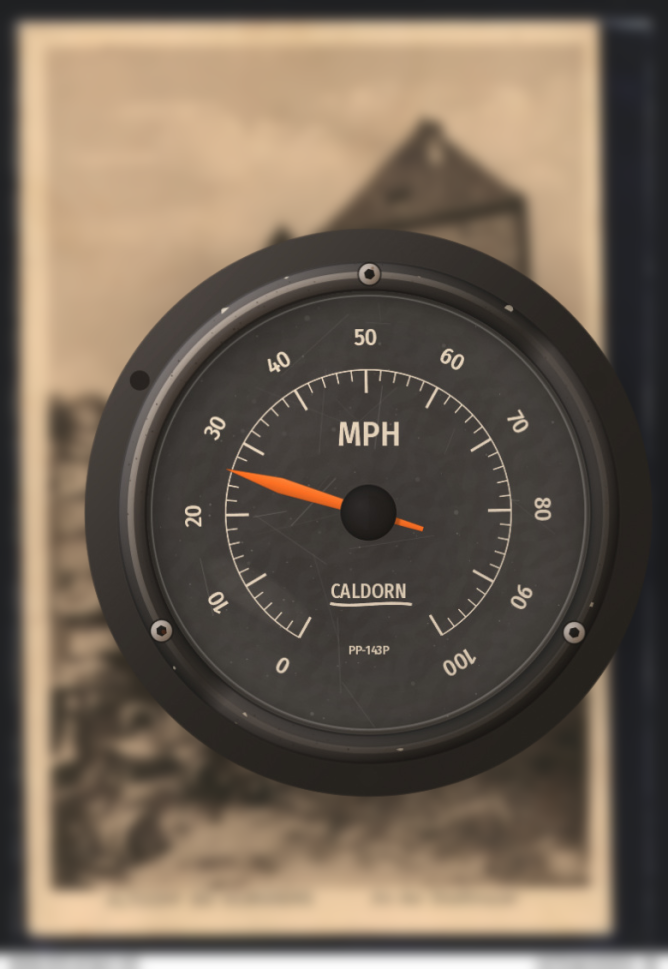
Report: 26,mph
